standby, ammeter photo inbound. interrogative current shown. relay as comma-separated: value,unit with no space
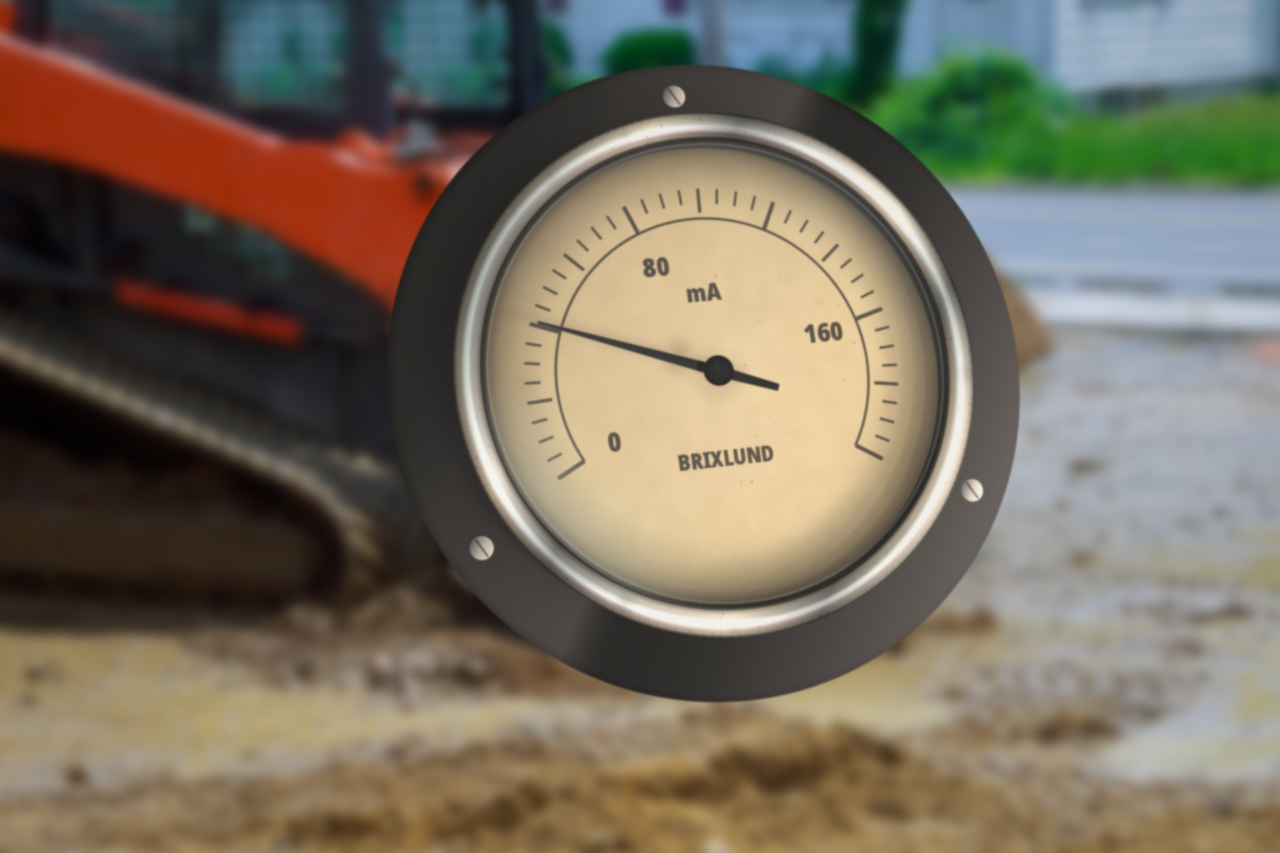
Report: 40,mA
